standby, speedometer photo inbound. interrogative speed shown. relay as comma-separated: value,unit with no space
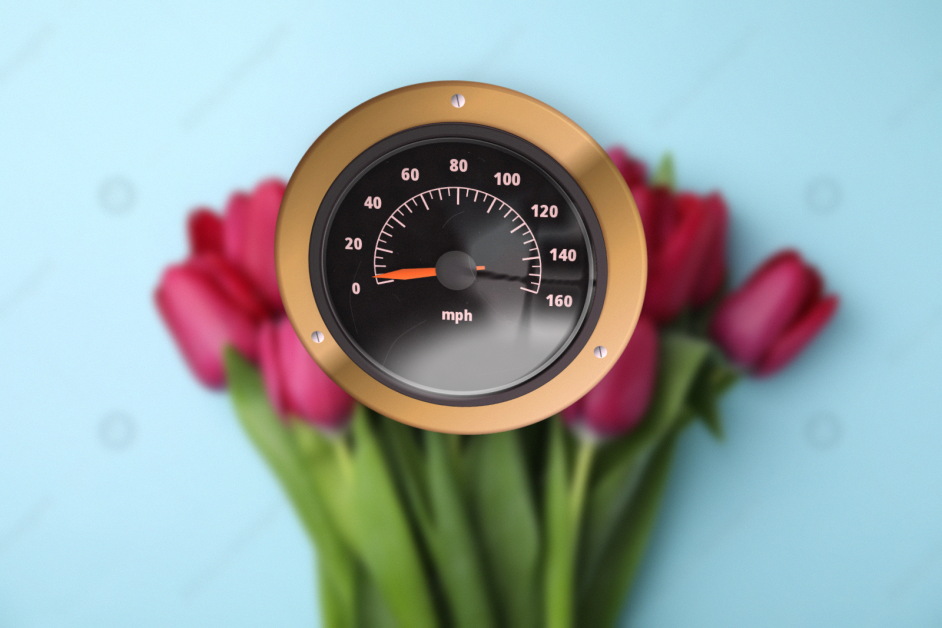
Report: 5,mph
